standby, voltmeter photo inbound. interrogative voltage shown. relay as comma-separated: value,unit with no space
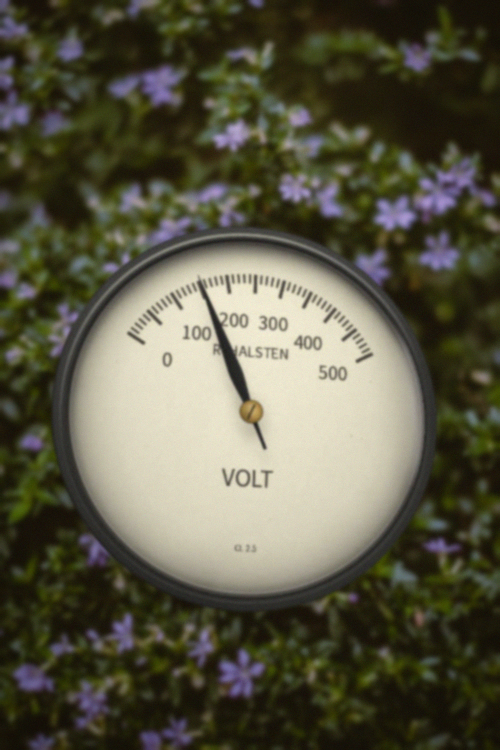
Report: 150,V
